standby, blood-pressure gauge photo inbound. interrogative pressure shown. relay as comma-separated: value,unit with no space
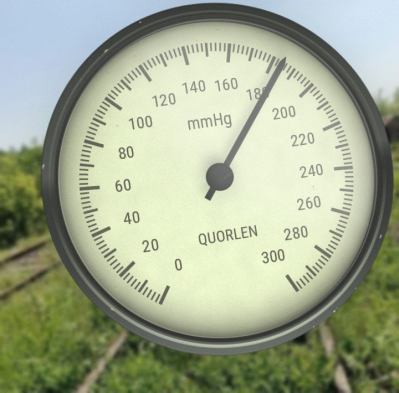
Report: 184,mmHg
